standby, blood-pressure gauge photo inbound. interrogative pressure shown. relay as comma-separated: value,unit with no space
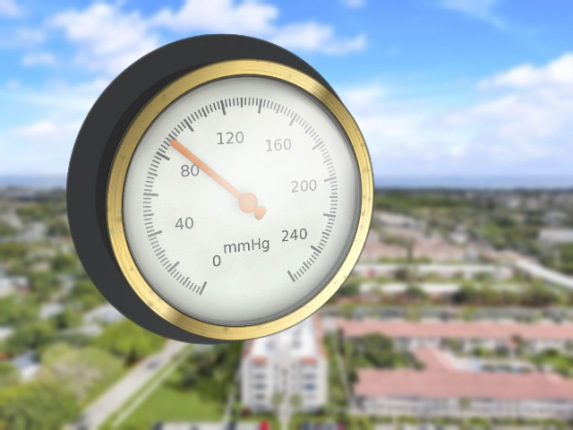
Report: 88,mmHg
